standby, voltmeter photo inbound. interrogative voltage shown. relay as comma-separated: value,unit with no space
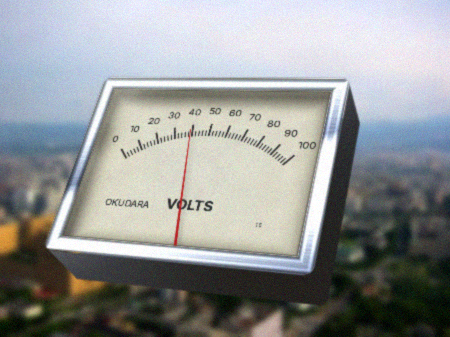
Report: 40,V
